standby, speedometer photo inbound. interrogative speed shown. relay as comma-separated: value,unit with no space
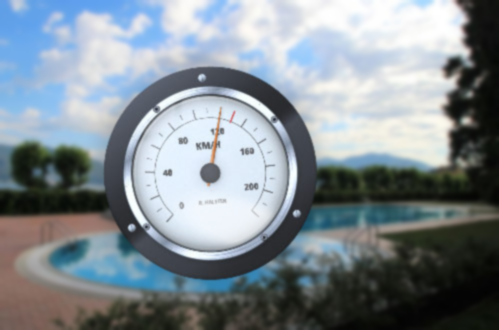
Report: 120,km/h
